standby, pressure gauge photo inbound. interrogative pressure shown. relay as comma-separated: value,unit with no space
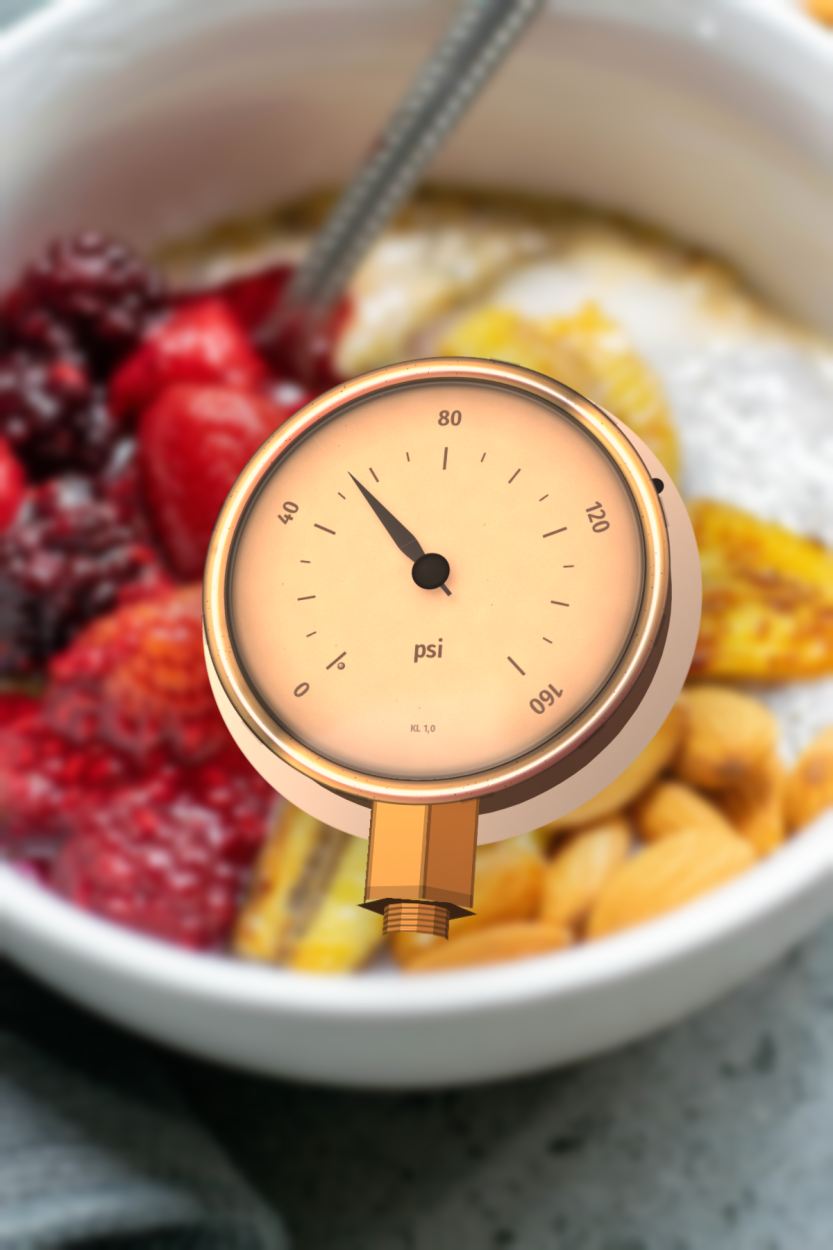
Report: 55,psi
